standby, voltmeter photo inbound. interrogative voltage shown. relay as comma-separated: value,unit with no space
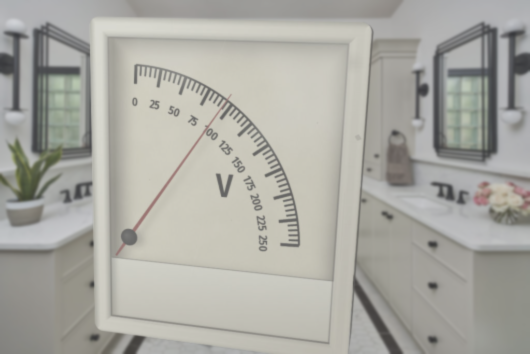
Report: 95,V
